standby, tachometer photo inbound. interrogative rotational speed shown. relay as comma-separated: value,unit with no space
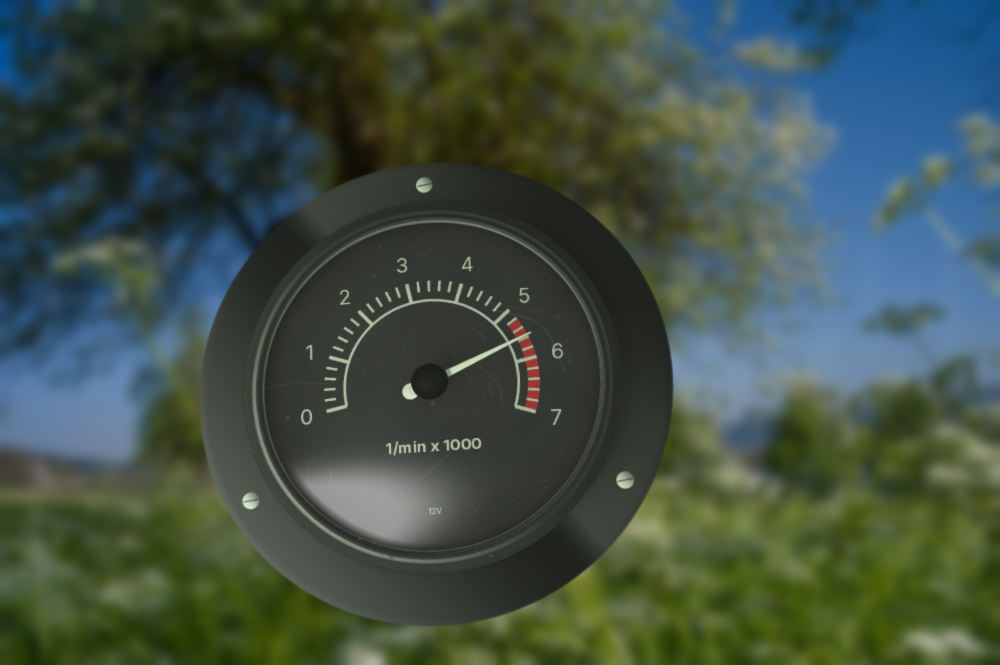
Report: 5600,rpm
